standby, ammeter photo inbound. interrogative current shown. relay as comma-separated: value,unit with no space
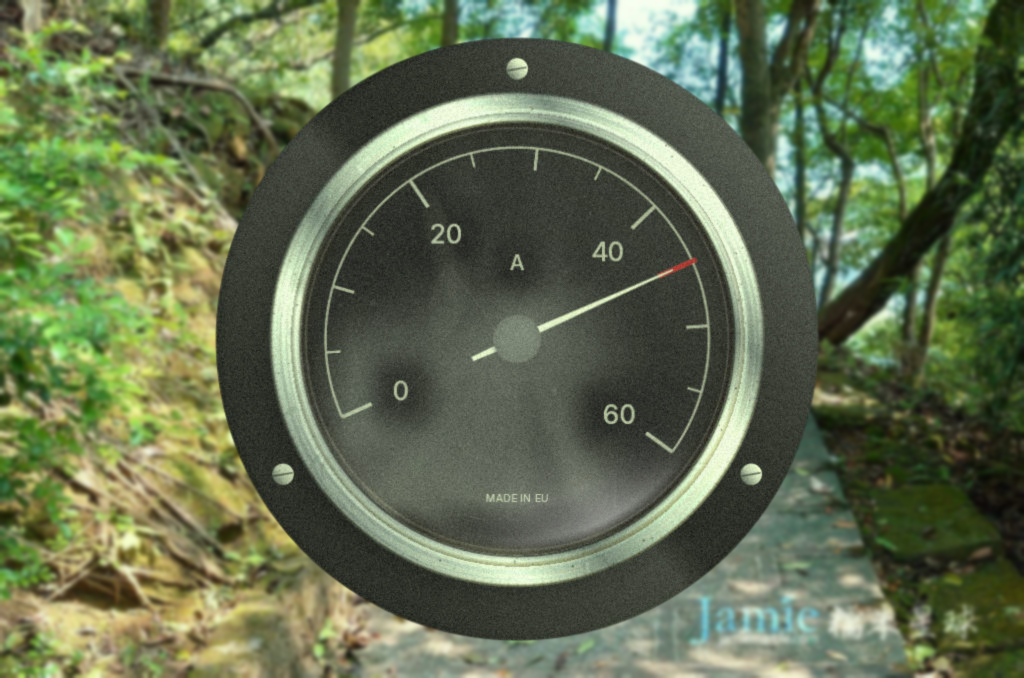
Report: 45,A
